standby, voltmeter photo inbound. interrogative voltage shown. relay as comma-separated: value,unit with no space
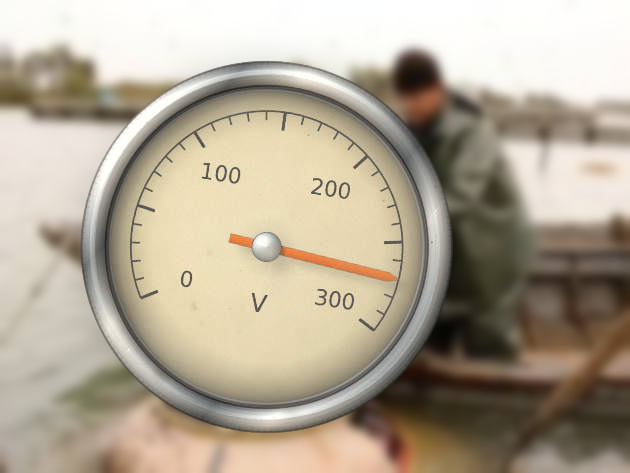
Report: 270,V
